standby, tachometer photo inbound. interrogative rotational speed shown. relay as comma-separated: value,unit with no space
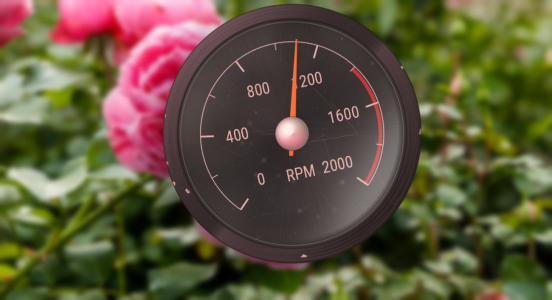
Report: 1100,rpm
